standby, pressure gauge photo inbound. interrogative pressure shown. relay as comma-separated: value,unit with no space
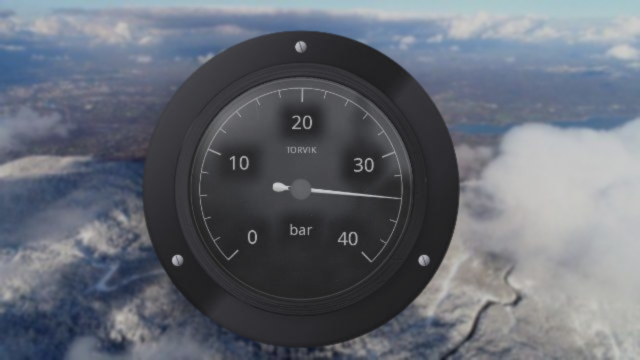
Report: 34,bar
